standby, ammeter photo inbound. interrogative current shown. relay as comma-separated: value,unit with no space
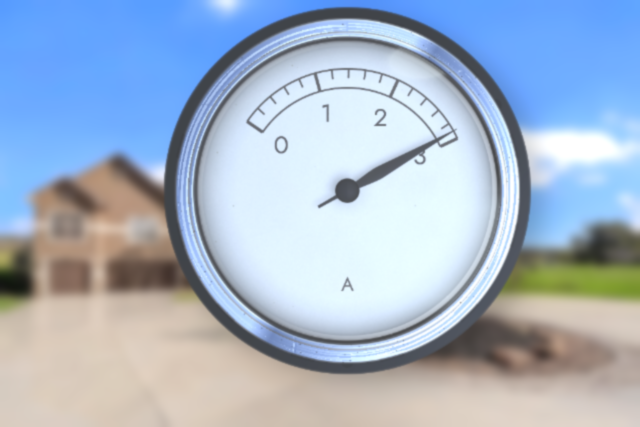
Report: 2.9,A
